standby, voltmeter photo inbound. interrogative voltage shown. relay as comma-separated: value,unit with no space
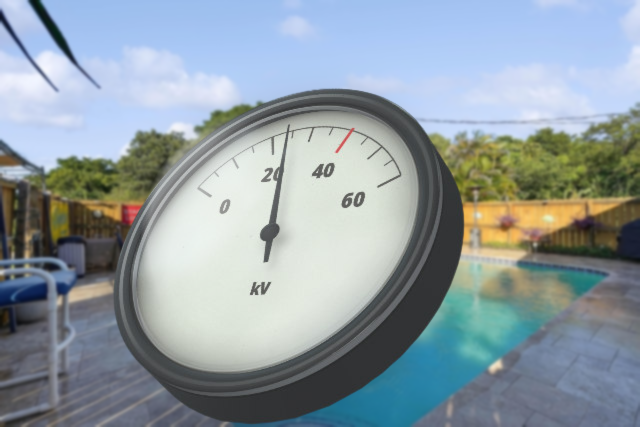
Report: 25,kV
